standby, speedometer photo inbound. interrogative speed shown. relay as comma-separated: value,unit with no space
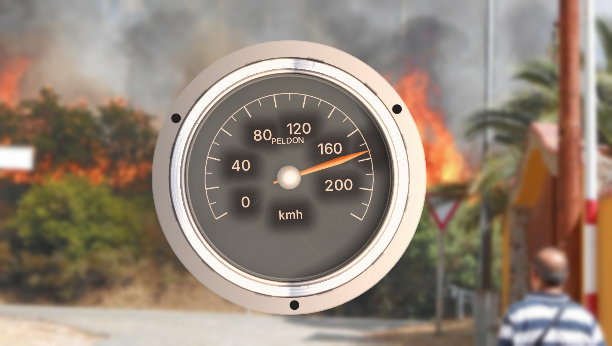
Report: 175,km/h
